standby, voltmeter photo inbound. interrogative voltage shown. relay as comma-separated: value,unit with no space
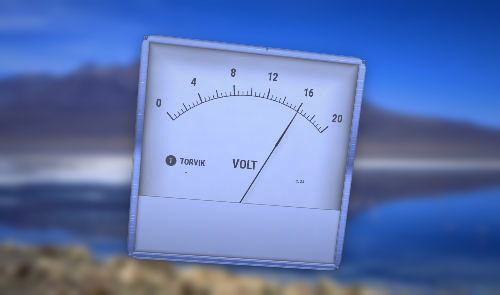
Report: 16,V
